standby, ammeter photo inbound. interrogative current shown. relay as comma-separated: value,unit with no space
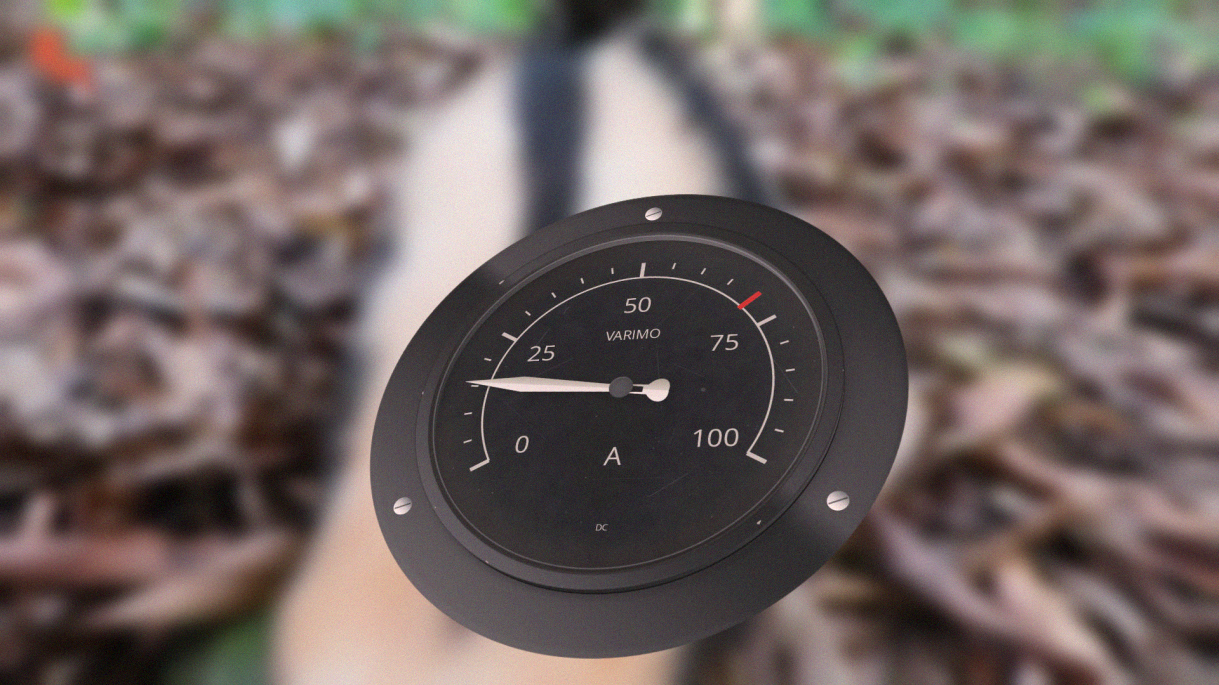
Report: 15,A
